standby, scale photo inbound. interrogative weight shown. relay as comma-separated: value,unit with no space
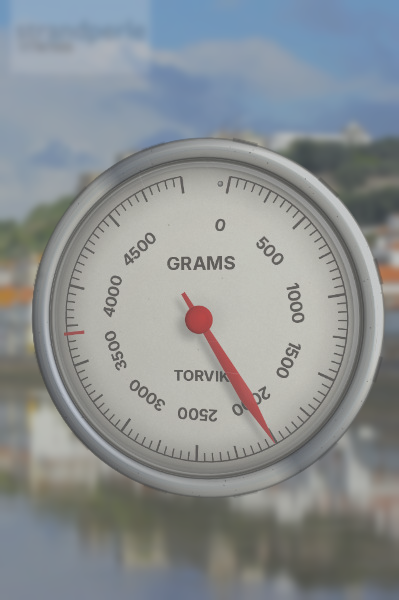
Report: 2000,g
